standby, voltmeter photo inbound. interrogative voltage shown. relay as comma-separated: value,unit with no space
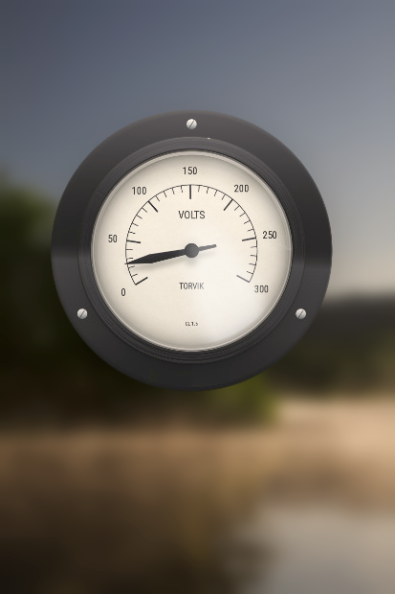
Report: 25,V
